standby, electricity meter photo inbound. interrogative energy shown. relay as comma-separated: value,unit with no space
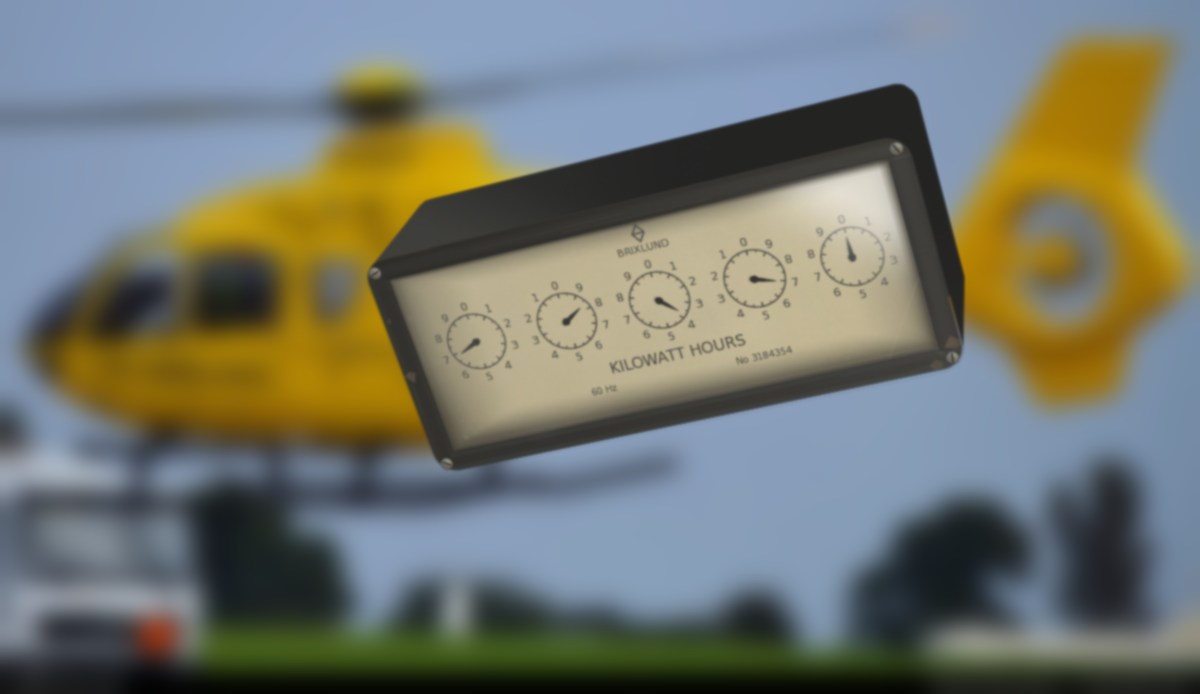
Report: 68370,kWh
